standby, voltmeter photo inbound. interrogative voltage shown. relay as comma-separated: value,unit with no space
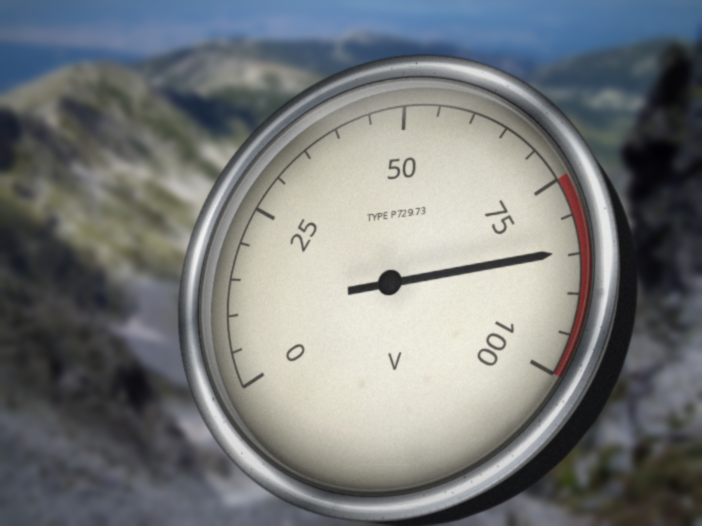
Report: 85,V
